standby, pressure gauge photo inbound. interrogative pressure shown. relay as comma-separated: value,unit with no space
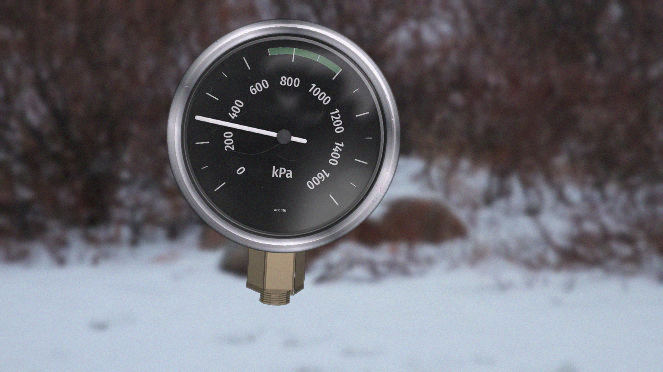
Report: 300,kPa
